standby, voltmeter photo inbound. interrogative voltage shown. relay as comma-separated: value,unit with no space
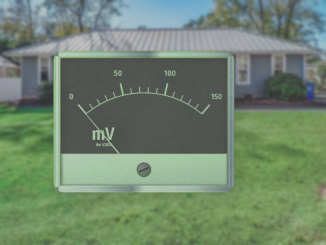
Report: 0,mV
